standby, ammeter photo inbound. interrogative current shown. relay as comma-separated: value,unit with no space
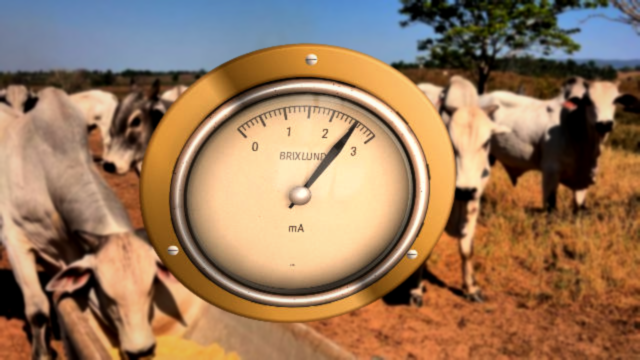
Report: 2.5,mA
